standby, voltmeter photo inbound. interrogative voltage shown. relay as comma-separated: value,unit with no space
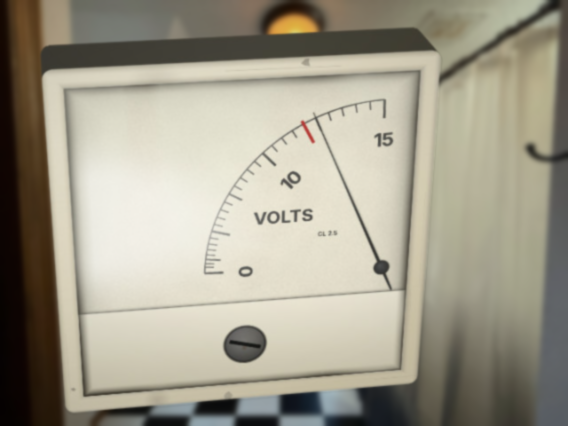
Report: 12.5,V
